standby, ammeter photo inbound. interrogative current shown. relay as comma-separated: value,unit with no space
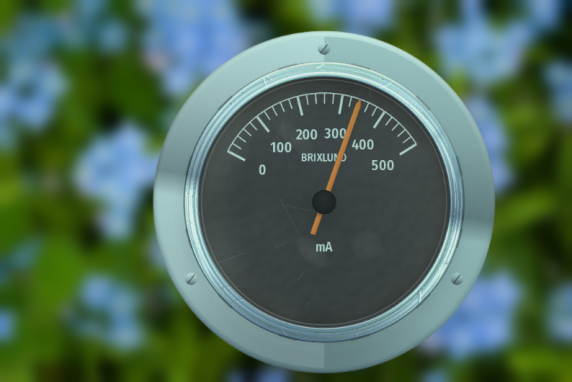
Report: 340,mA
